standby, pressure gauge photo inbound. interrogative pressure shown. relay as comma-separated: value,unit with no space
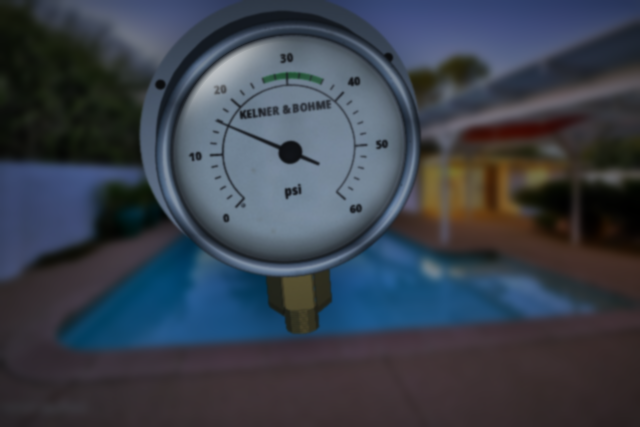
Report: 16,psi
